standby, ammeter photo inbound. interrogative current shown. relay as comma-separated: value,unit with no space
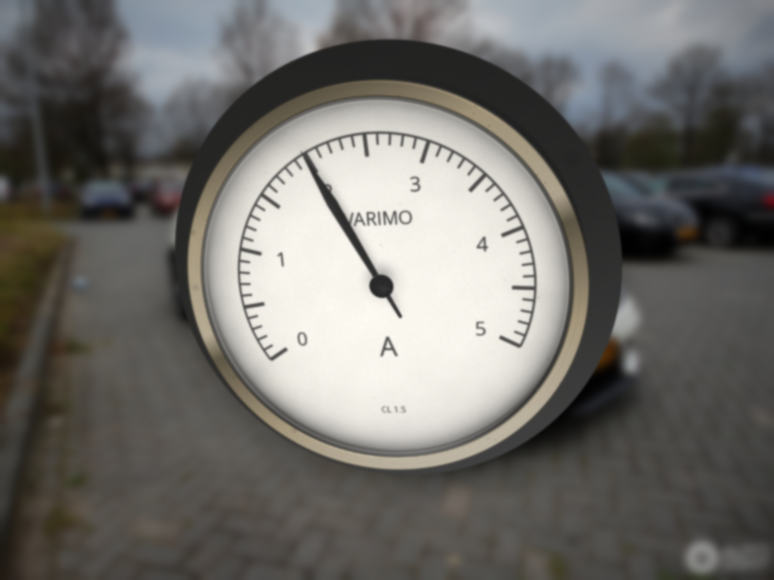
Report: 2,A
